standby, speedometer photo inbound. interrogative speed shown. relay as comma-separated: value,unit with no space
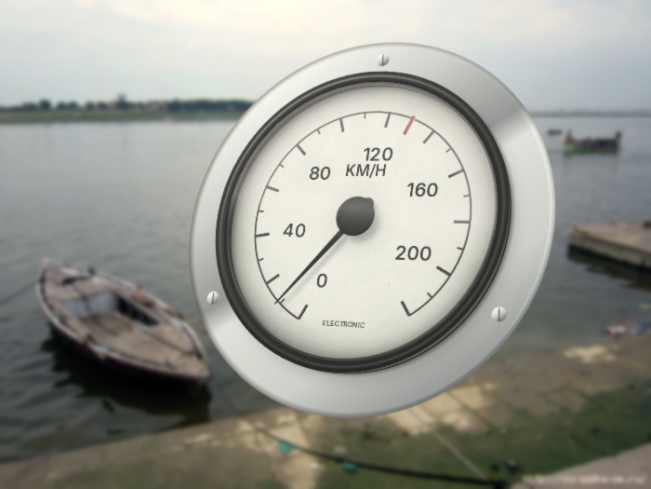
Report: 10,km/h
